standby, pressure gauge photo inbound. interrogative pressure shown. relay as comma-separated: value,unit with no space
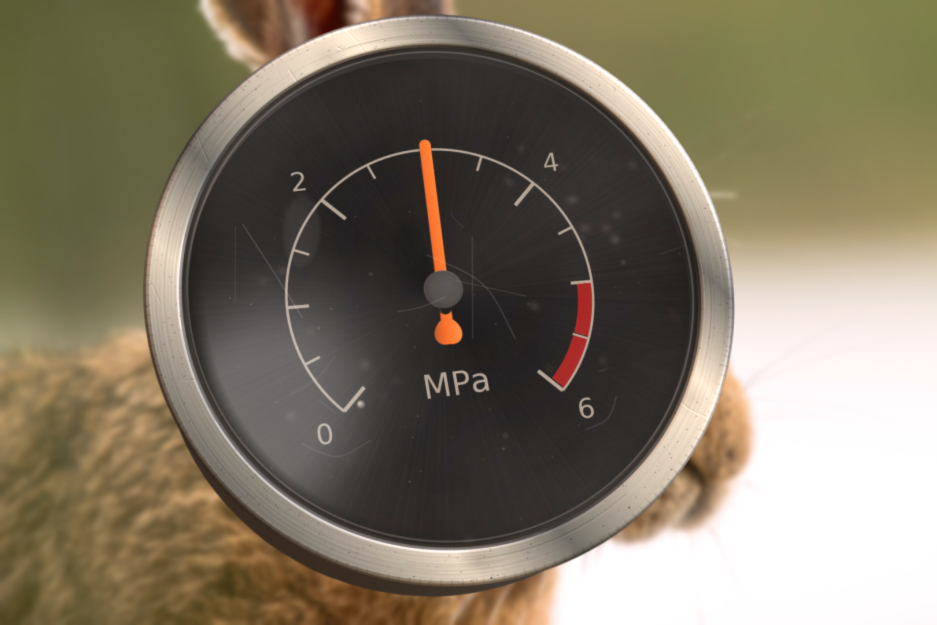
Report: 3,MPa
